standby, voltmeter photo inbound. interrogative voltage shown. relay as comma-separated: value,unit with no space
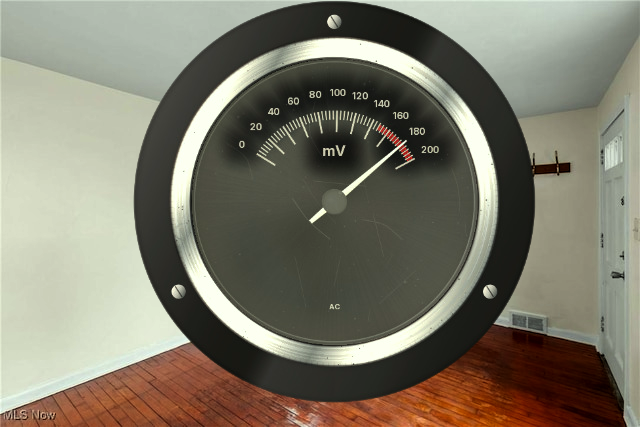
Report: 180,mV
